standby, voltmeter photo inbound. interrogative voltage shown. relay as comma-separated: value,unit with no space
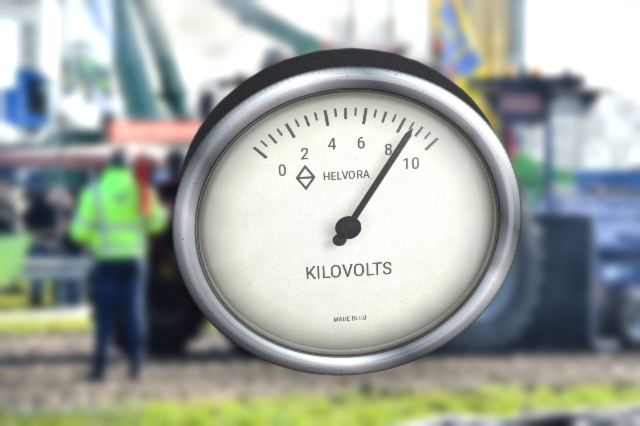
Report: 8.5,kV
